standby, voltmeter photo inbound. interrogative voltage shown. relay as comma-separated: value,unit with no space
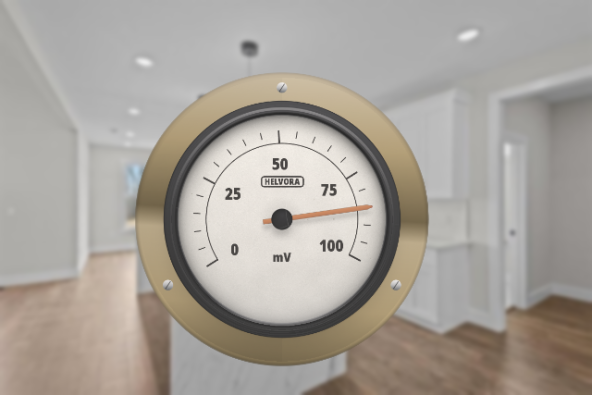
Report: 85,mV
